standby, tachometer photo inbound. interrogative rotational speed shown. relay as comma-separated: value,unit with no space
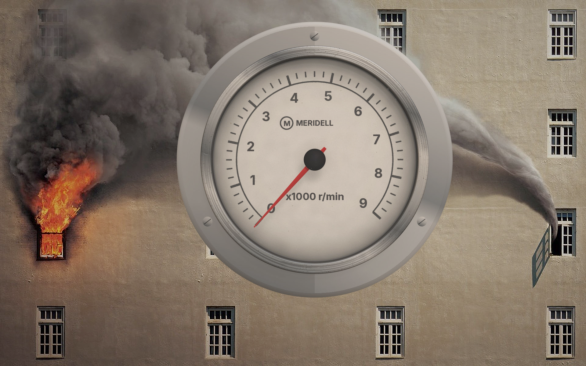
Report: 0,rpm
